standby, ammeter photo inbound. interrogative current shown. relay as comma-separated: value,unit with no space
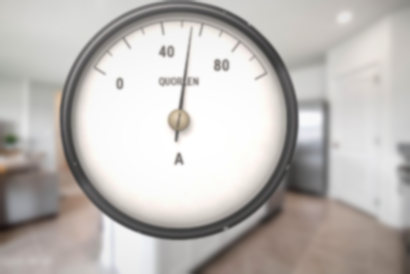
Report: 55,A
